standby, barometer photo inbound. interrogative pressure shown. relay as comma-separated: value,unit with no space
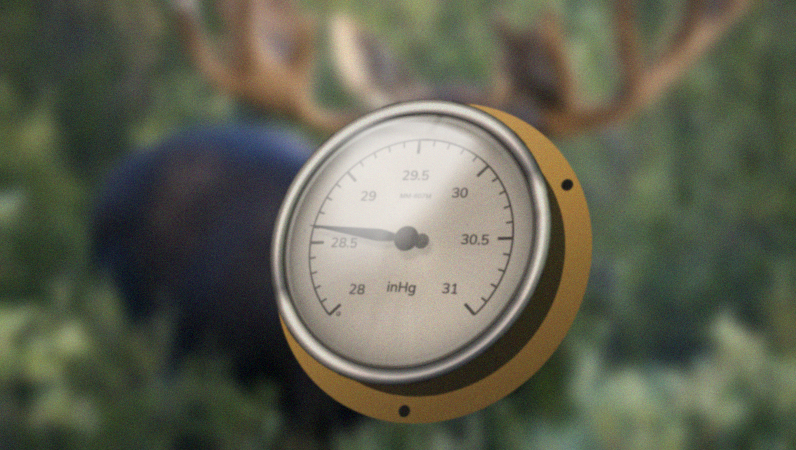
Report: 28.6,inHg
